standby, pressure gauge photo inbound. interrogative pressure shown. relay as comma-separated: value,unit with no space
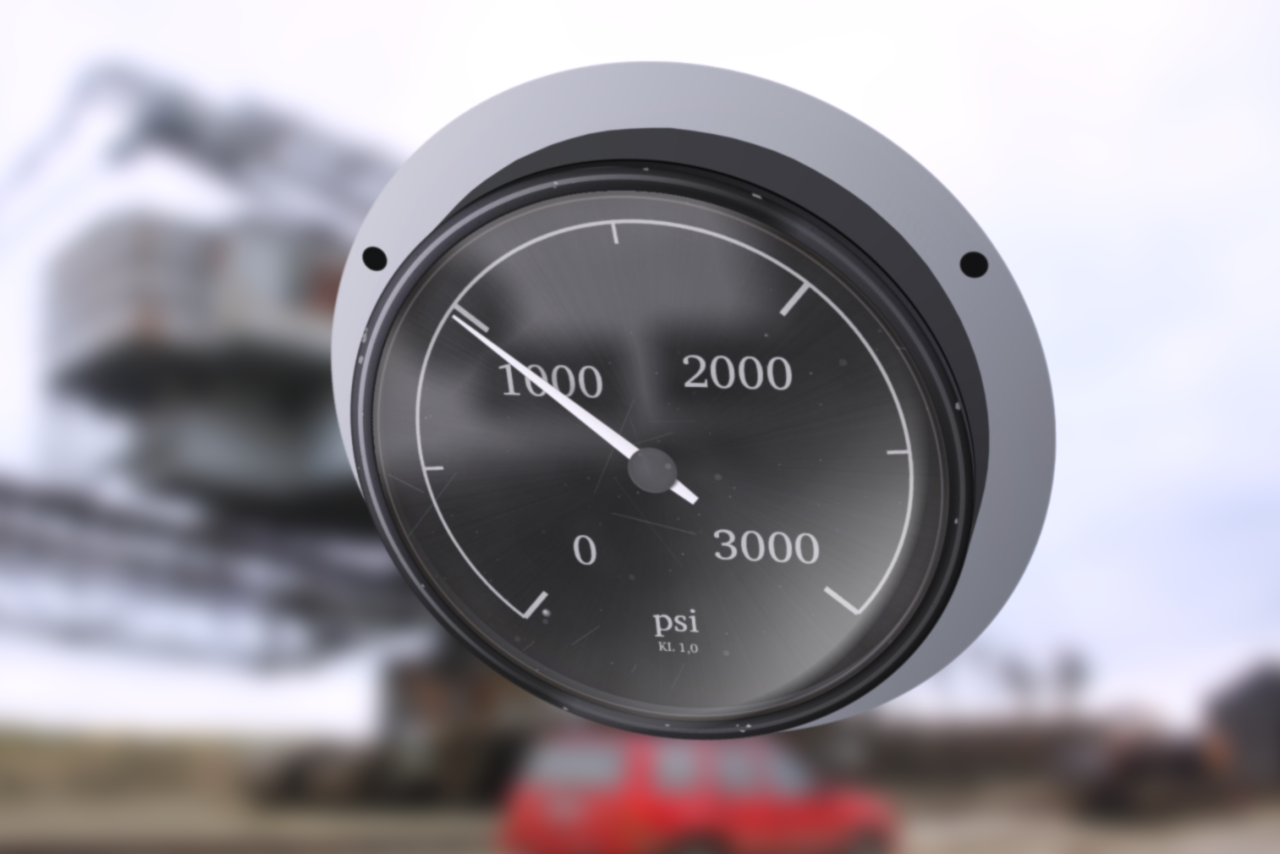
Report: 1000,psi
